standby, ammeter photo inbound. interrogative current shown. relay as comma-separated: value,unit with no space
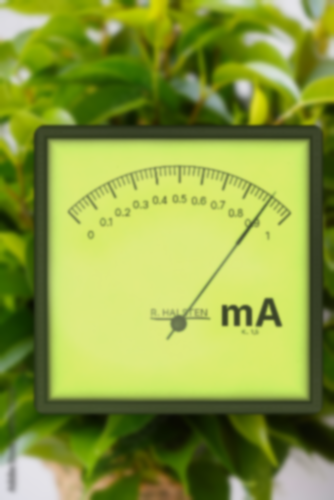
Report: 0.9,mA
